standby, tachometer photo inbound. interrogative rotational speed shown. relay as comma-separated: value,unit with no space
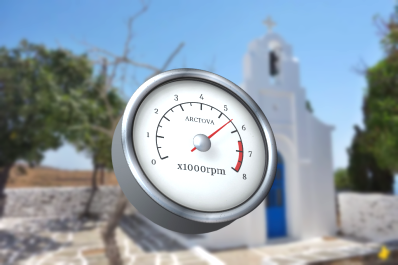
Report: 5500,rpm
